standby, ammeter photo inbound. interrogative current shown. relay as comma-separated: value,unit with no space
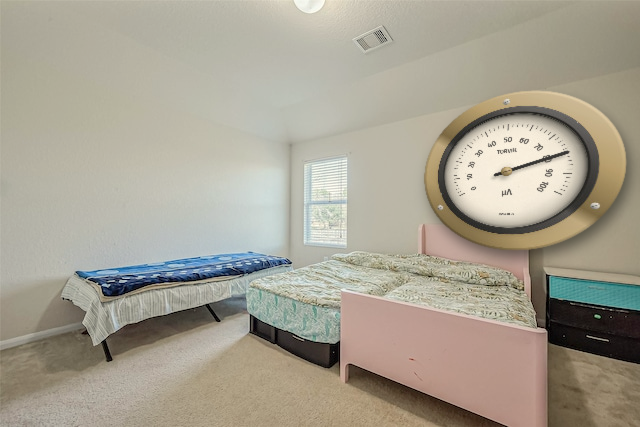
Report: 80,µA
